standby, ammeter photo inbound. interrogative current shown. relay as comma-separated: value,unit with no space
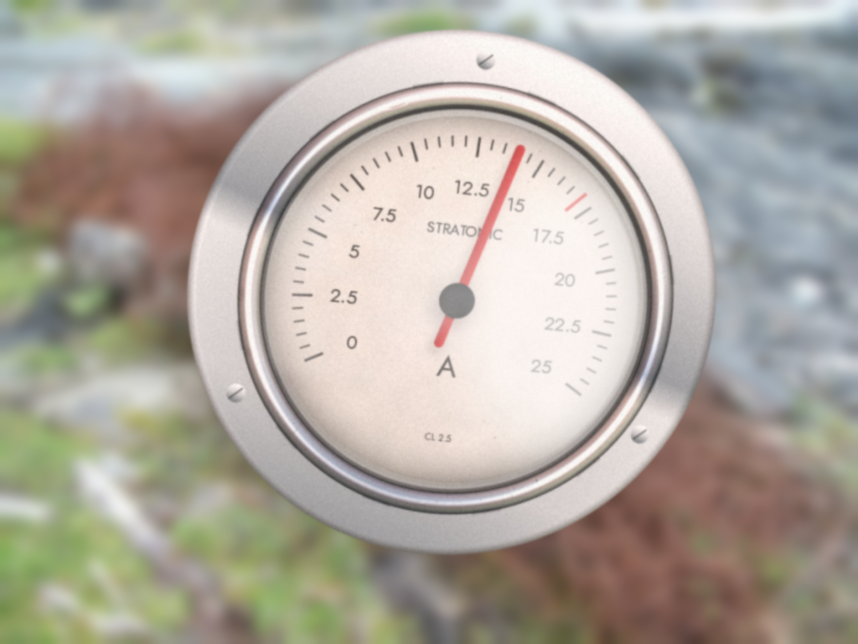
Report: 14,A
